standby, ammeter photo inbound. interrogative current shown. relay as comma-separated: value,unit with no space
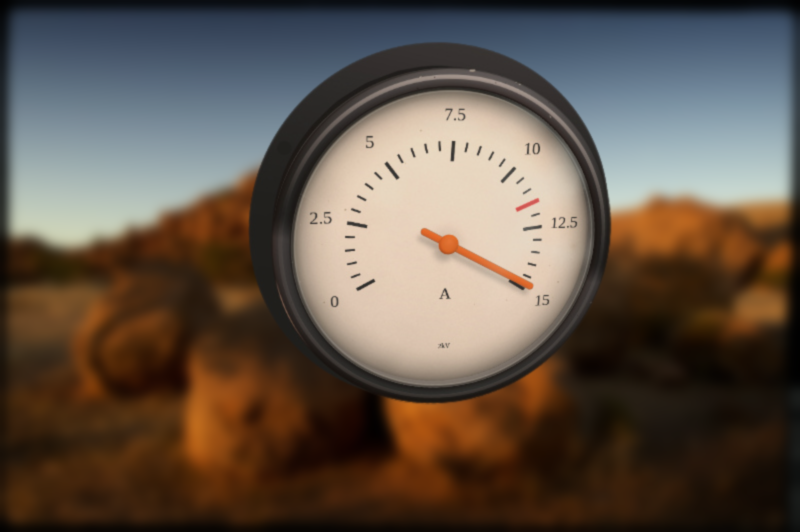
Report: 14.75,A
